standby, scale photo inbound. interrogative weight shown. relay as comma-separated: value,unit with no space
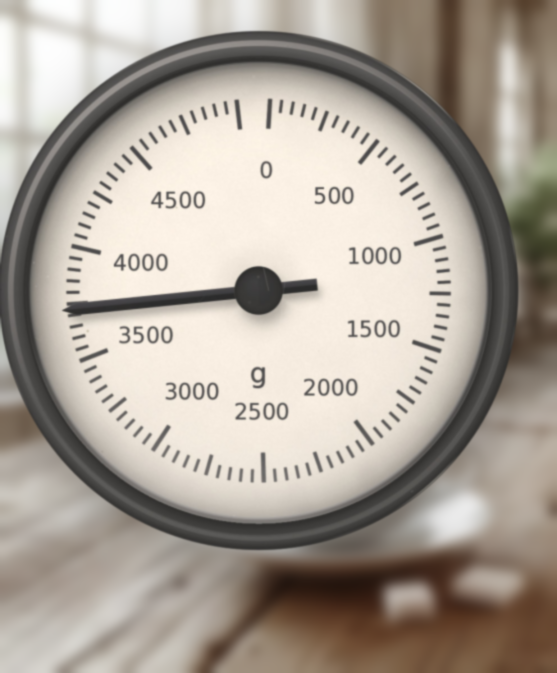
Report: 3725,g
